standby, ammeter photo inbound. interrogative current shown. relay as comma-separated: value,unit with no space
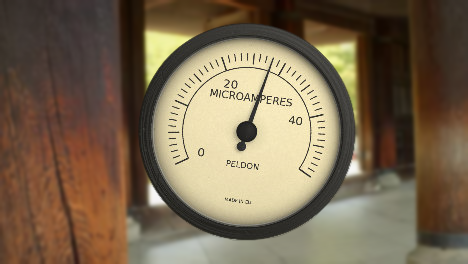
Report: 28,µA
